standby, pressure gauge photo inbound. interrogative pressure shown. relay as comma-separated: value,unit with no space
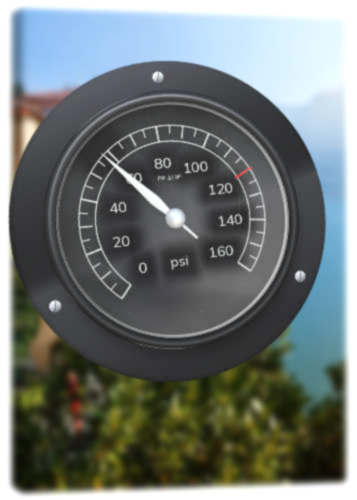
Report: 57.5,psi
